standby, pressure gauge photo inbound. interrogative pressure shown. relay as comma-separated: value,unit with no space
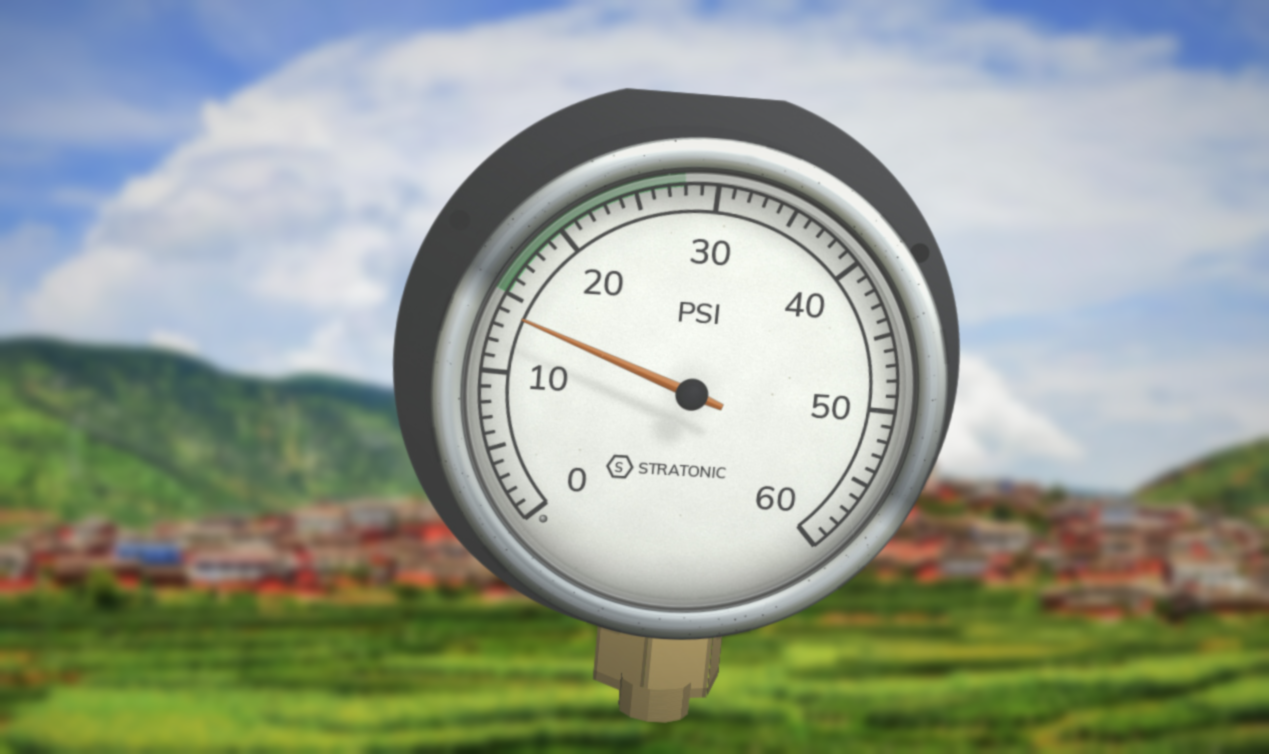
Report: 14,psi
